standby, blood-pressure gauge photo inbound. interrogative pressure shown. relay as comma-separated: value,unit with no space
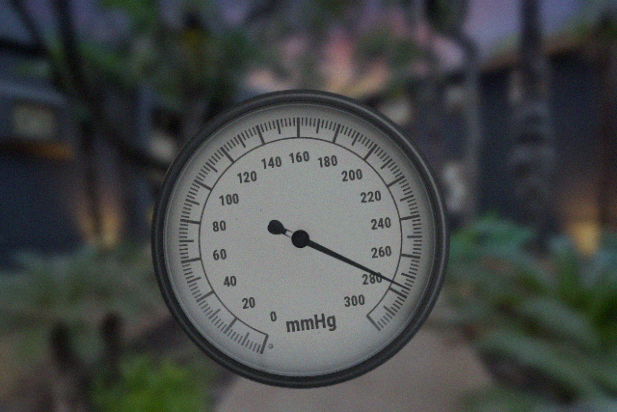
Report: 276,mmHg
